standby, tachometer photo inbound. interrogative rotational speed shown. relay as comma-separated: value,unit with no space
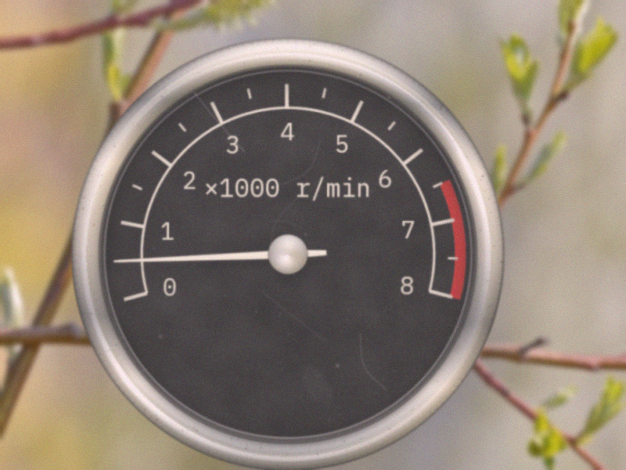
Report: 500,rpm
